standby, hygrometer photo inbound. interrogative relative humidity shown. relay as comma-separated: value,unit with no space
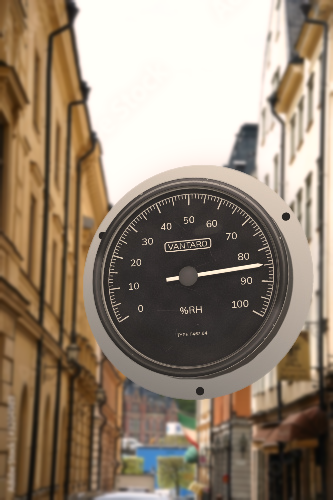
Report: 85,%
